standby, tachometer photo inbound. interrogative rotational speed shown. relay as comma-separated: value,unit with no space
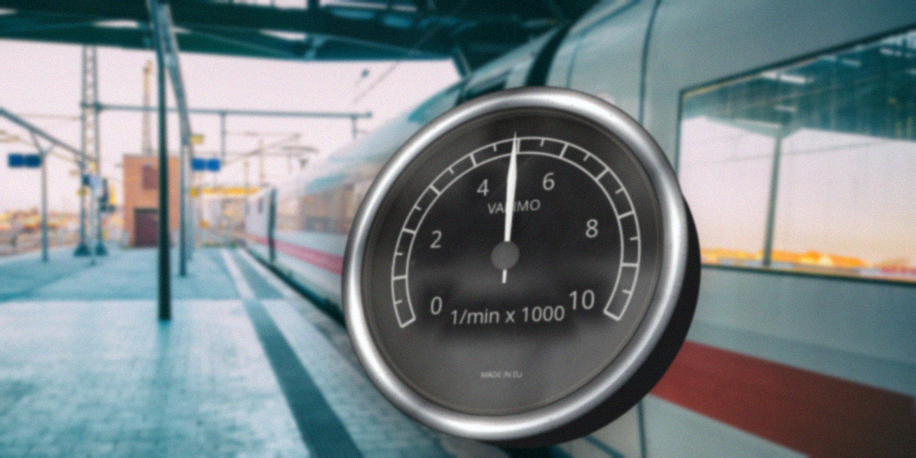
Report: 5000,rpm
